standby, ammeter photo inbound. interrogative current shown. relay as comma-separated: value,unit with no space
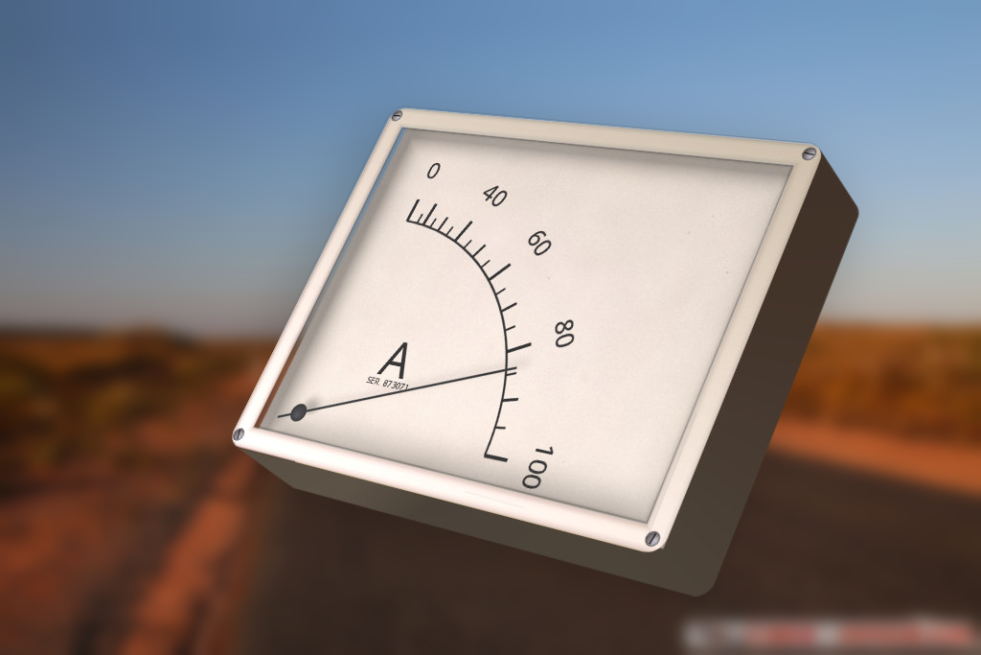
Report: 85,A
